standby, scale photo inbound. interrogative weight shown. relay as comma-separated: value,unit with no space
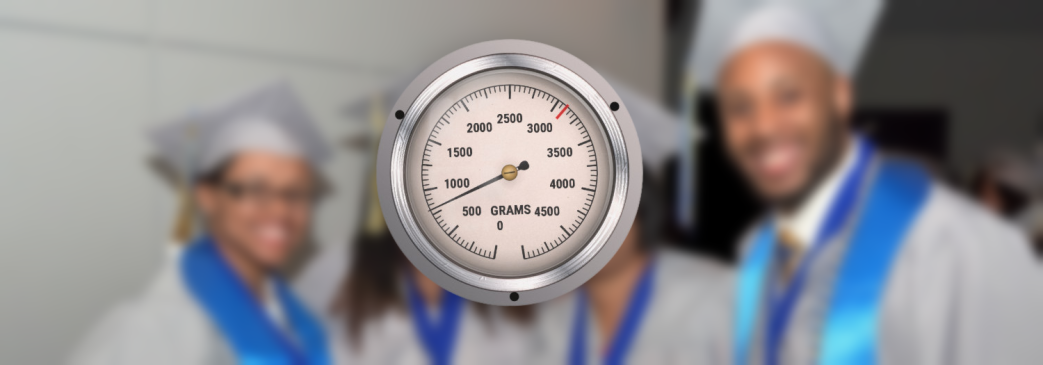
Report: 800,g
